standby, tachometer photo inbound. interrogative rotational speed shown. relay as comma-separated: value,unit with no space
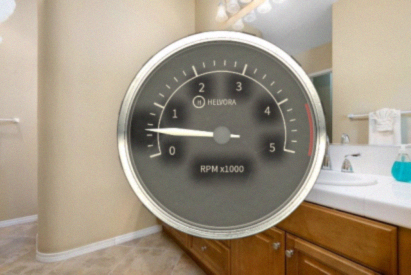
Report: 500,rpm
